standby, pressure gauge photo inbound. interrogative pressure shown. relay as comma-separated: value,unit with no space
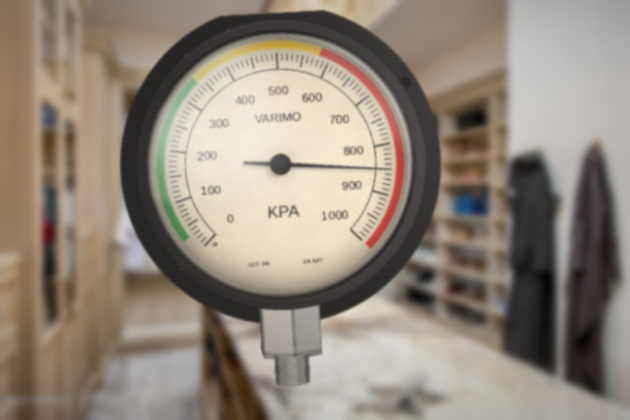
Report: 850,kPa
